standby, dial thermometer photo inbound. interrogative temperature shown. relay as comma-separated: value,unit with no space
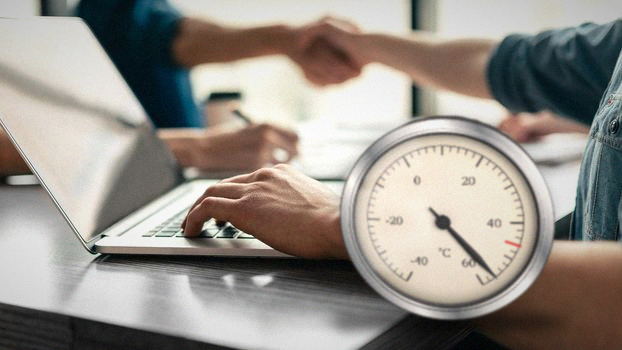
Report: 56,°C
